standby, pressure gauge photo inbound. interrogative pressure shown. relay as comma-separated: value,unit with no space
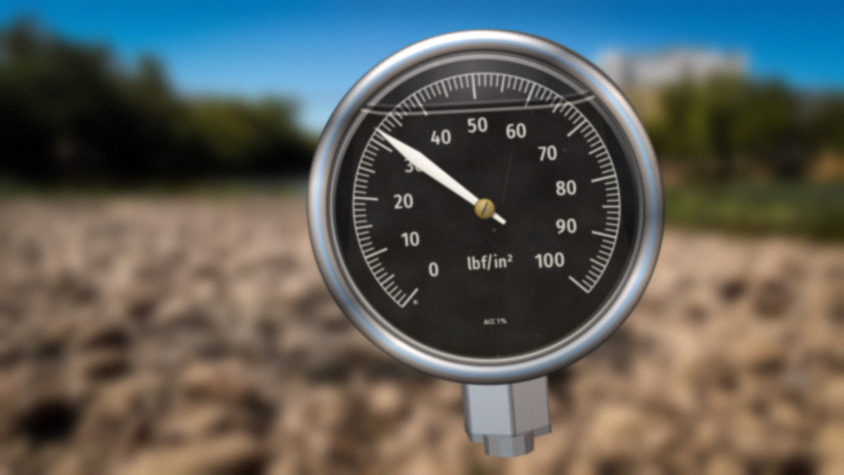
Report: 32,psi
